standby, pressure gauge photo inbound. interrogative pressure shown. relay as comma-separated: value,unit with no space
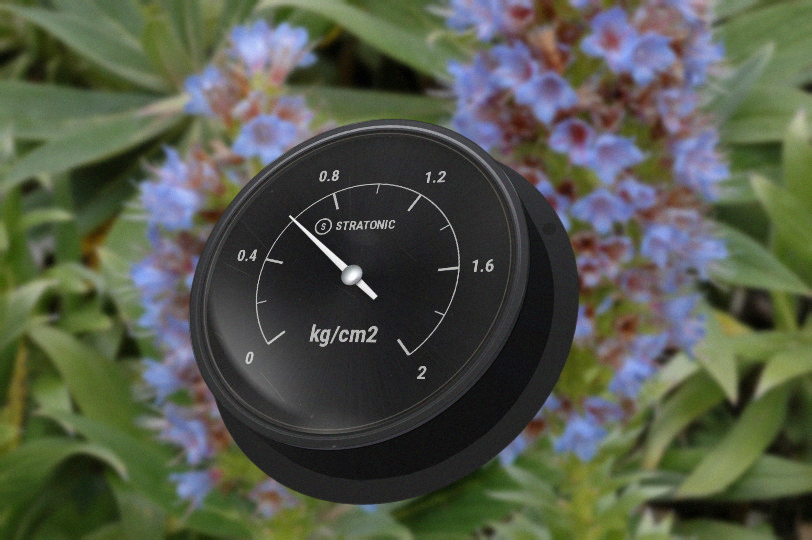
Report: 0.6,kg/cm²
